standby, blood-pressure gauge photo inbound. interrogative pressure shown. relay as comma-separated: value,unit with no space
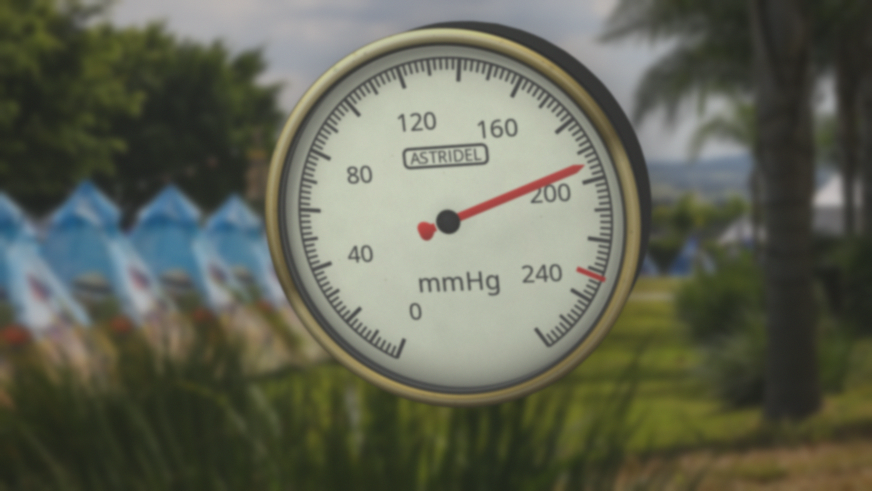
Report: 194,mmHg
